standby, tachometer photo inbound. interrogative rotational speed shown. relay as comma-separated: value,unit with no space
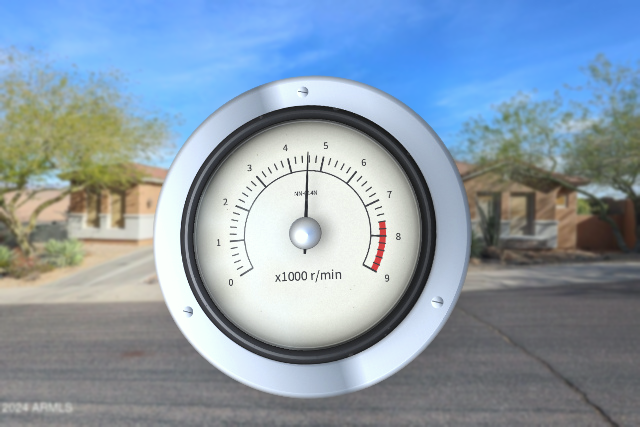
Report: 4600,rpm
